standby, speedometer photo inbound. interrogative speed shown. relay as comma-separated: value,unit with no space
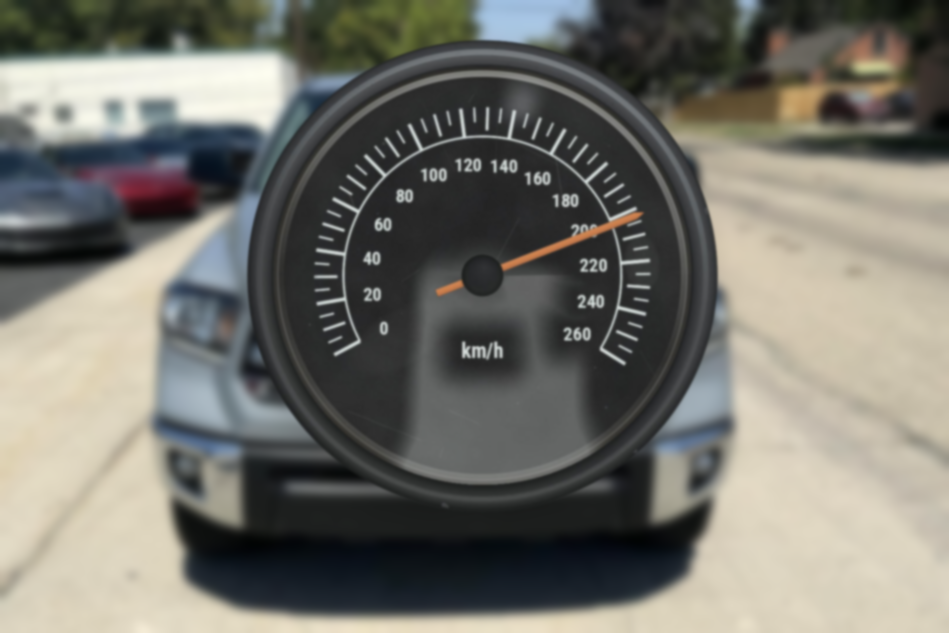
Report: 202.5,km/h
